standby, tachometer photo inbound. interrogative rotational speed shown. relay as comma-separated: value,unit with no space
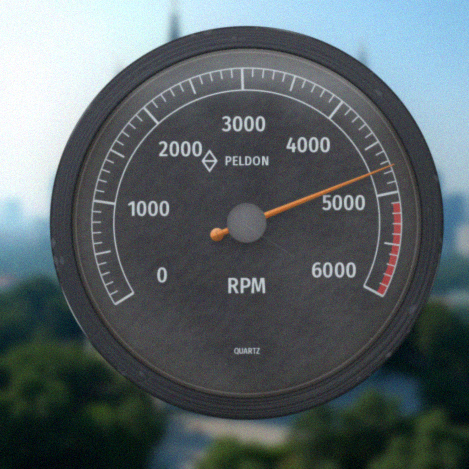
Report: 4750,rpm
